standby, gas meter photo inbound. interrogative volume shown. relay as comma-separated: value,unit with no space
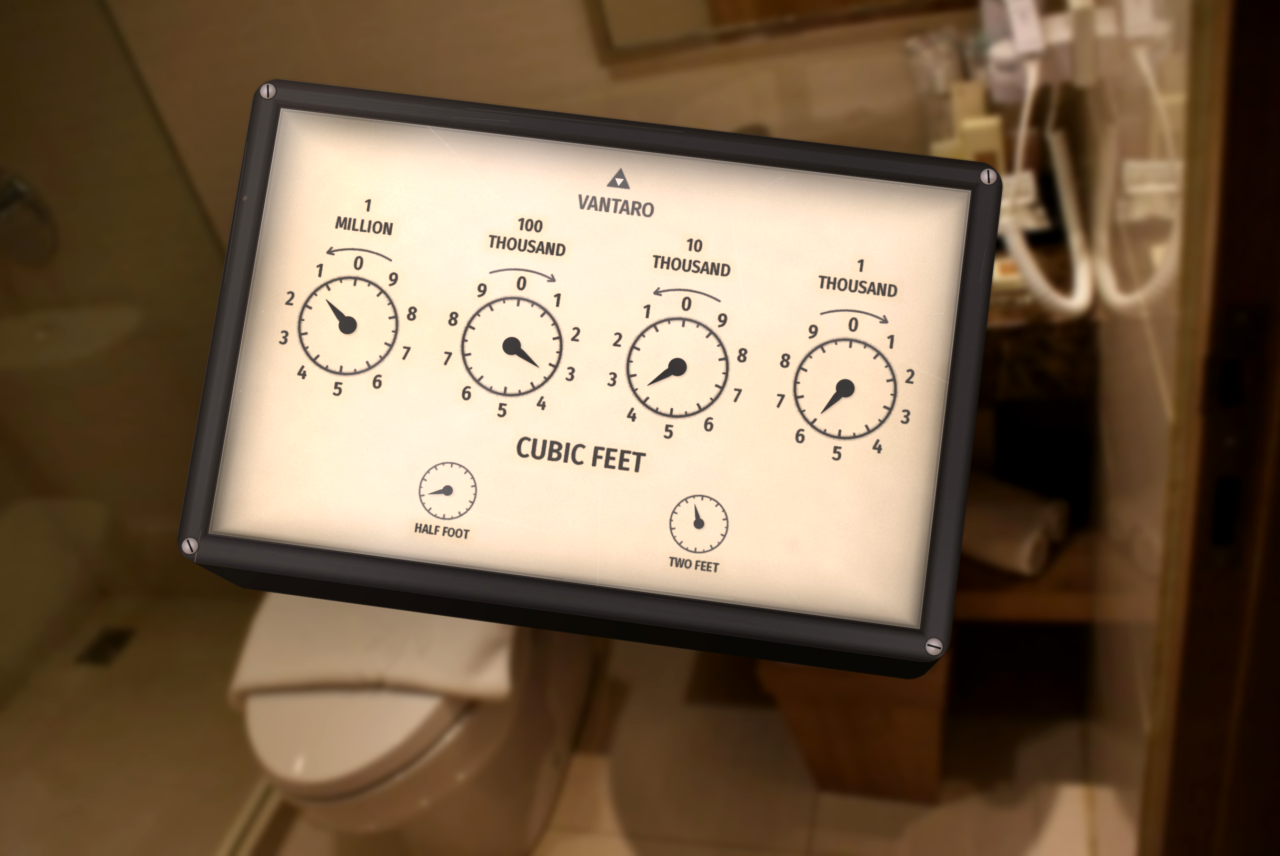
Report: 133600,ft³
